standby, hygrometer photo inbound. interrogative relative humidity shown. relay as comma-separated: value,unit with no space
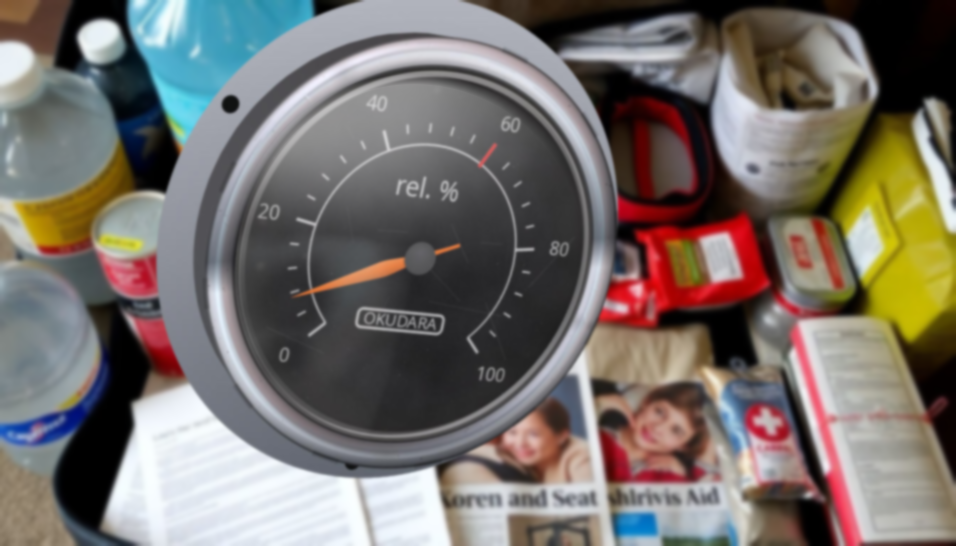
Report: 8,%
